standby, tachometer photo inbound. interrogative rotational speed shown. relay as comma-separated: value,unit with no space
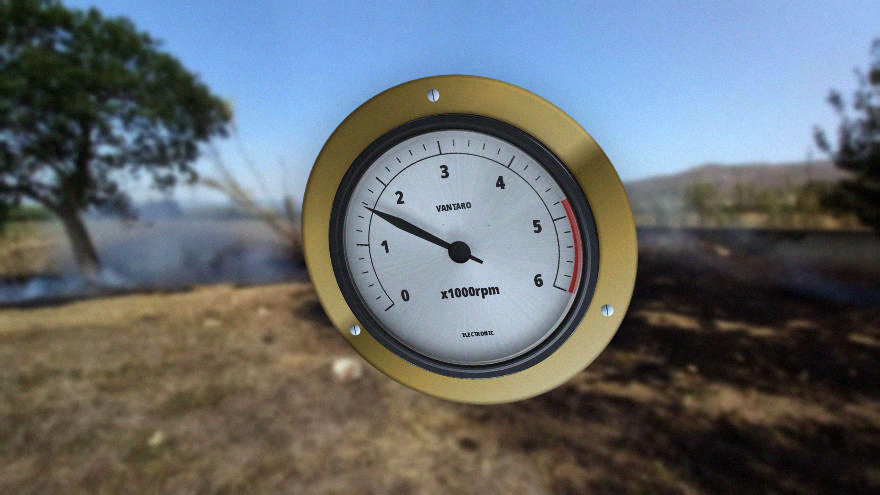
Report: 1600,rpm
